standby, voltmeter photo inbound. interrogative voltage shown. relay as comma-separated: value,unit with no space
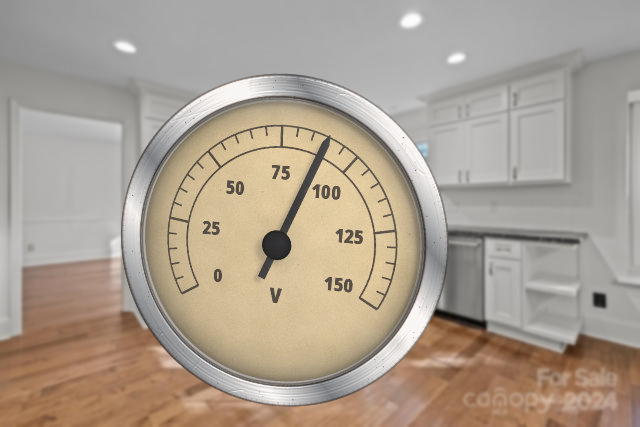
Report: 90,V
